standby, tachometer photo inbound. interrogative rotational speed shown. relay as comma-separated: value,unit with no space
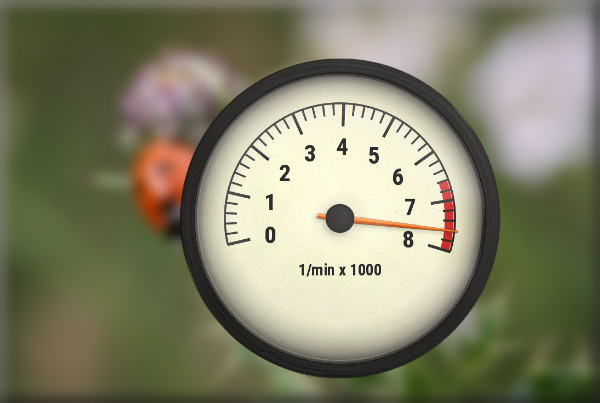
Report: 7600,rpm
